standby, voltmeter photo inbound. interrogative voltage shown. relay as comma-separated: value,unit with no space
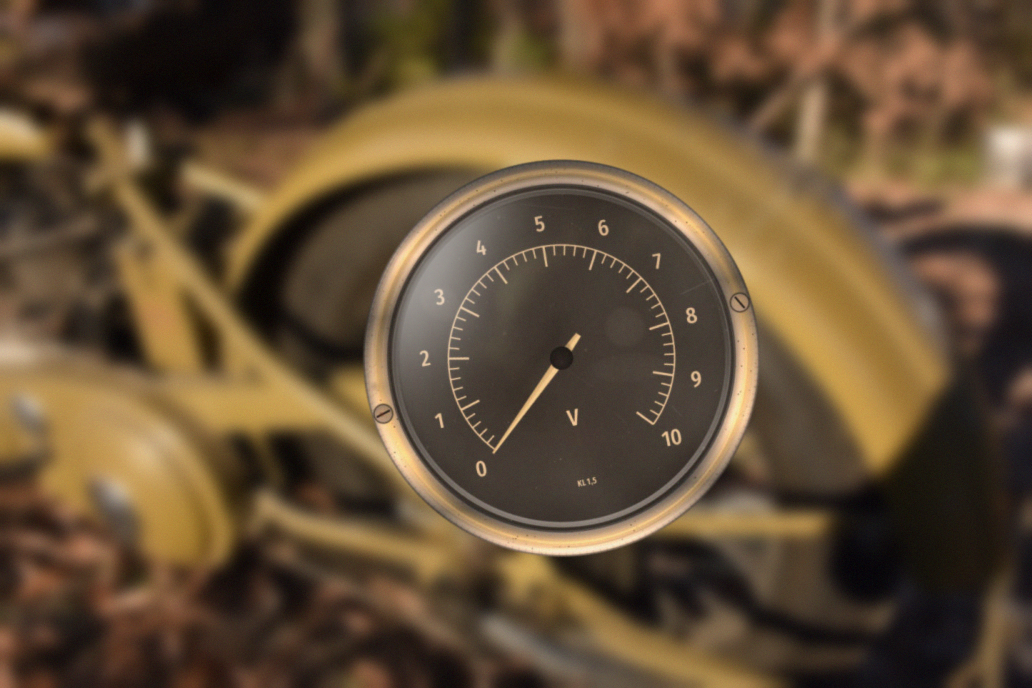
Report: 0,V
